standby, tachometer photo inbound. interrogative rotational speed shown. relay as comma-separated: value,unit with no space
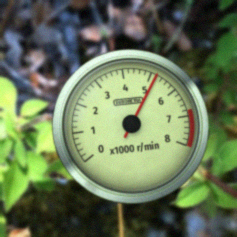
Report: 5200,rpm
